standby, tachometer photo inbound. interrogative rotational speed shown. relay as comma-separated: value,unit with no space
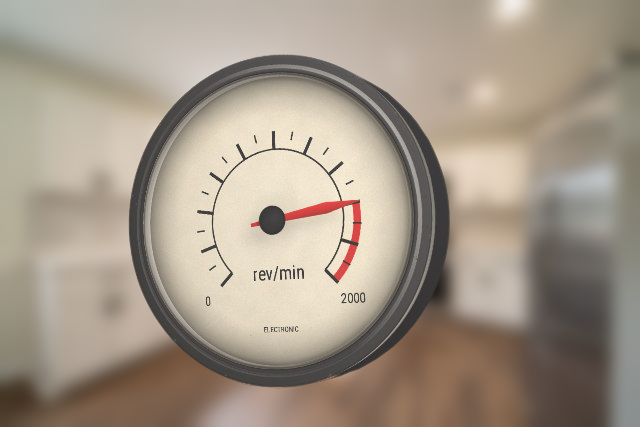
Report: 1600,rpm
